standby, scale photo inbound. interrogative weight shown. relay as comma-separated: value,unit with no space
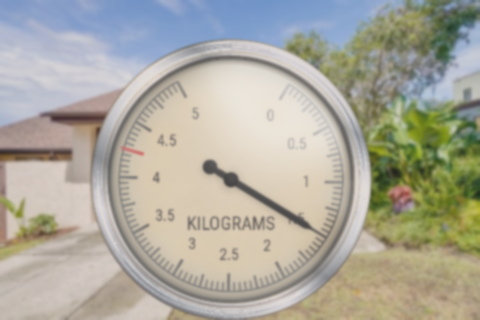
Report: 1.5,kg
